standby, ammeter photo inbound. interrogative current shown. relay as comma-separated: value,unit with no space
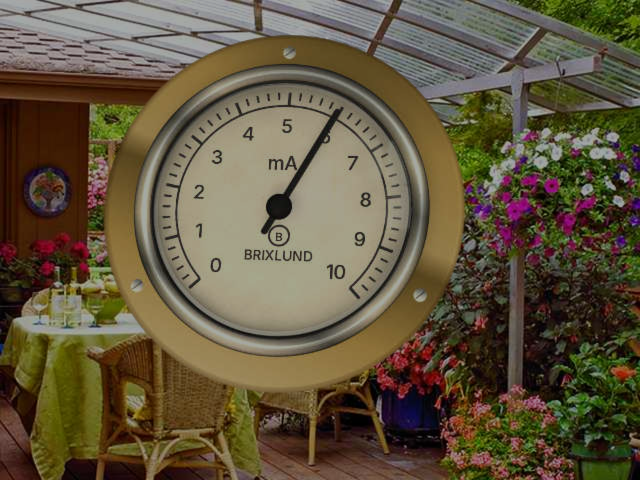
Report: 6,mA
